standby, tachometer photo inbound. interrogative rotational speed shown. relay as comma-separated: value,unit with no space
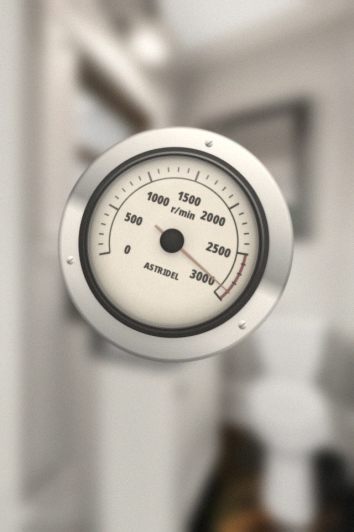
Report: 2900,rpm
